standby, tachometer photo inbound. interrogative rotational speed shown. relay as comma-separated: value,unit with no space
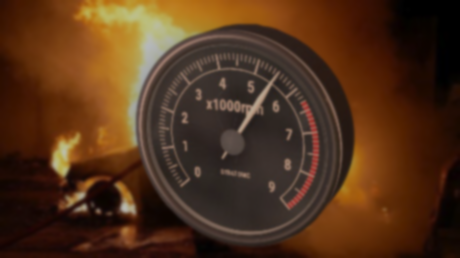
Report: 5500,rpm
